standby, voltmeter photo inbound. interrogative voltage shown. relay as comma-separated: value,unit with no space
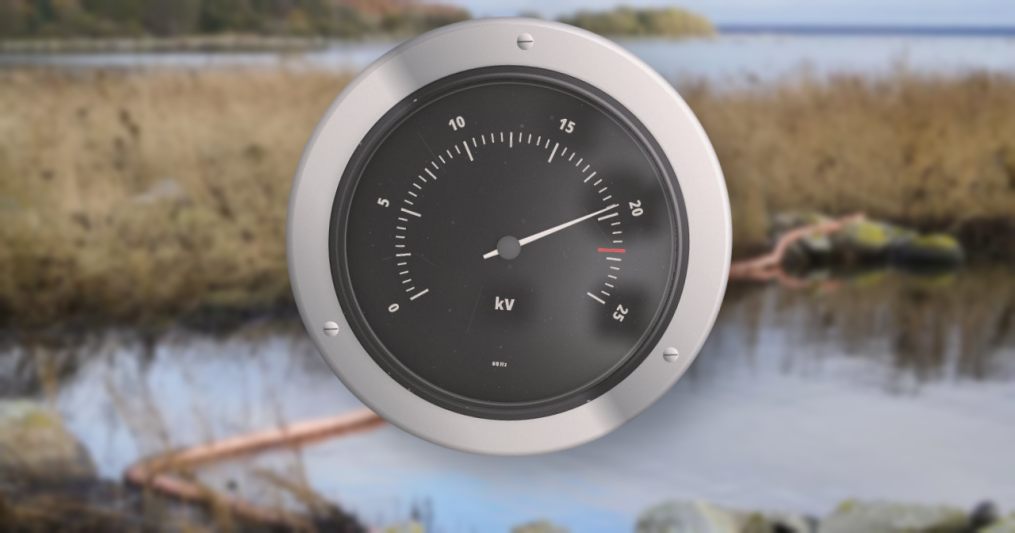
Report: 19.5,kV
